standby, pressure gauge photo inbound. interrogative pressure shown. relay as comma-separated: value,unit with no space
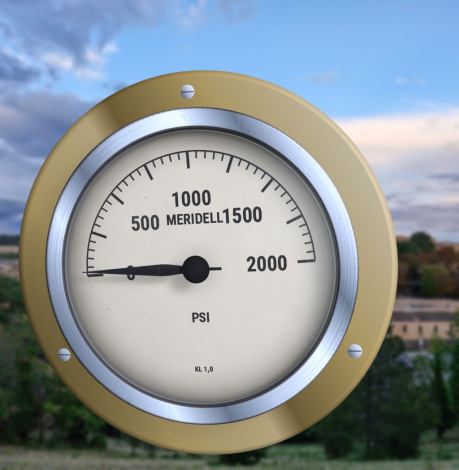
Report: 25,psi
